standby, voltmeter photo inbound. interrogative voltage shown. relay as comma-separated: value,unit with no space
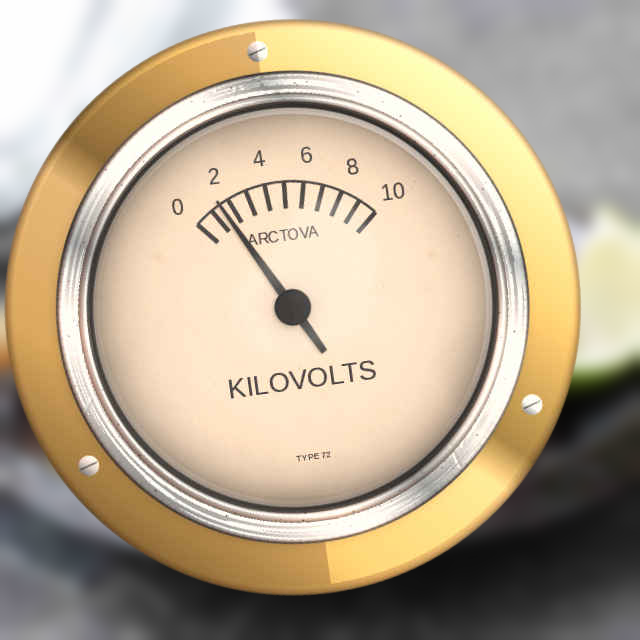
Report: 1.5,kV
